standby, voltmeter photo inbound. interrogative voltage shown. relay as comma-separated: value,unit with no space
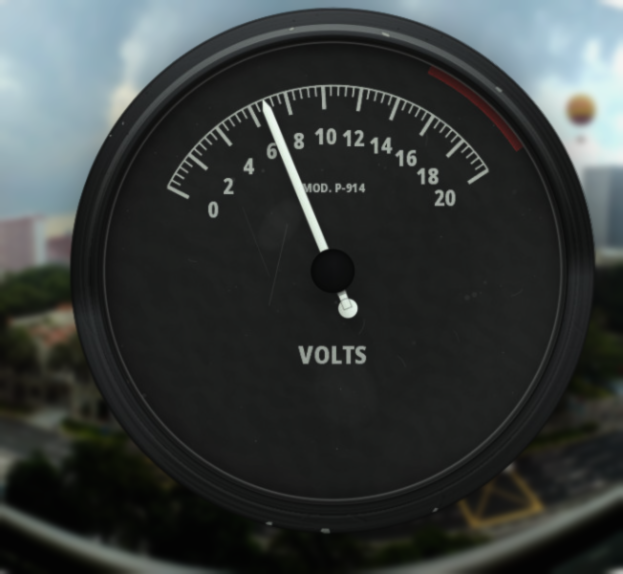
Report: 6.8,V
